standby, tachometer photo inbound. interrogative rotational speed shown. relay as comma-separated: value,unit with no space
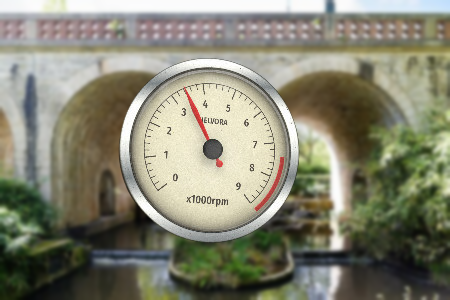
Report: 3400,rpm
